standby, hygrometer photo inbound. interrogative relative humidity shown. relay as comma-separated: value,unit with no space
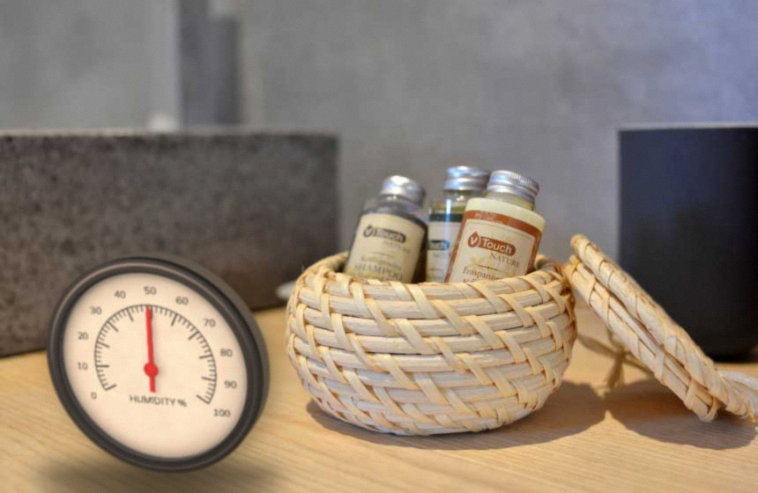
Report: 50,%
